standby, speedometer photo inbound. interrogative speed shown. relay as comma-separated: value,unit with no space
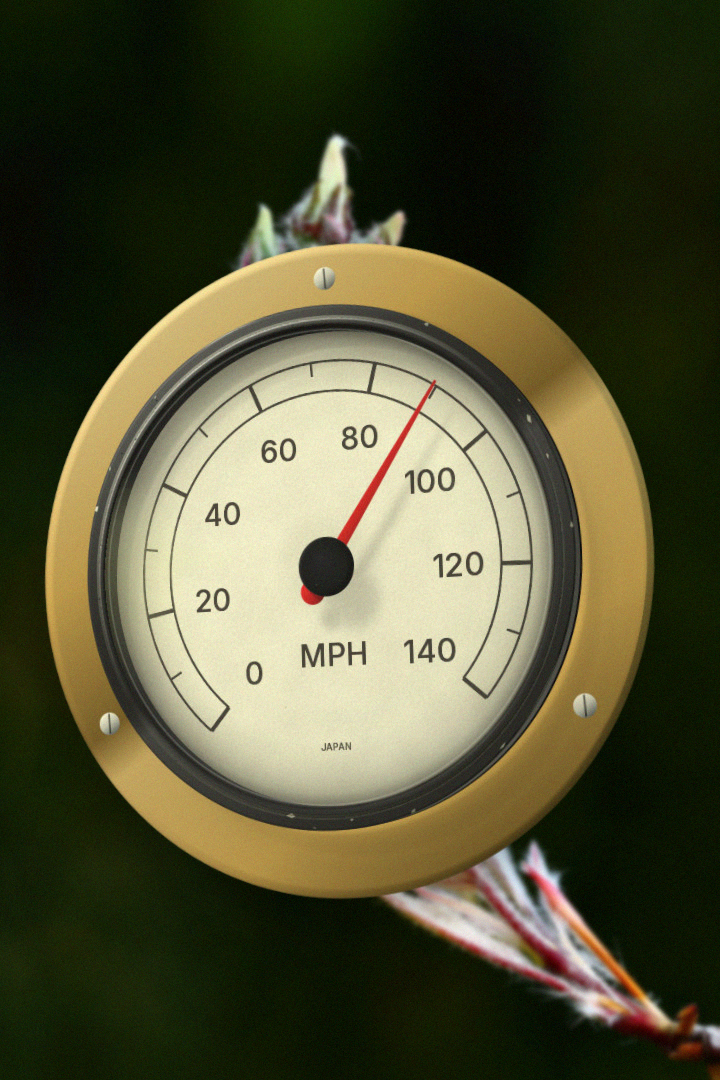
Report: 90,mph
